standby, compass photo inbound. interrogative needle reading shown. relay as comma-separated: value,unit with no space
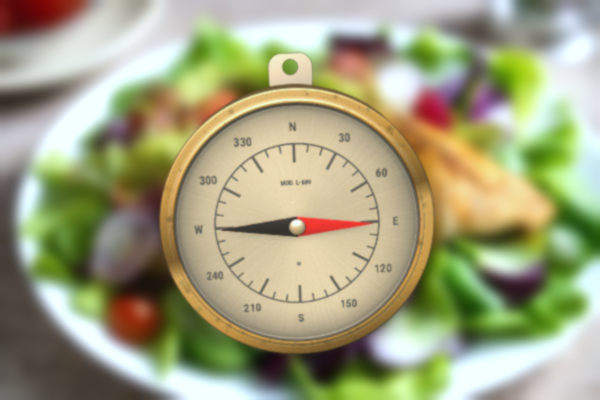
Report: 90,°
